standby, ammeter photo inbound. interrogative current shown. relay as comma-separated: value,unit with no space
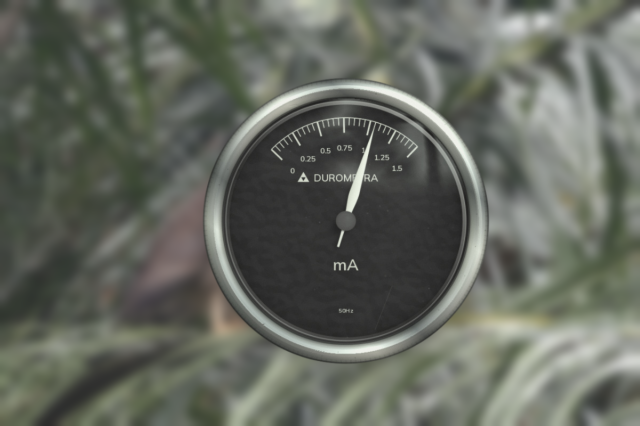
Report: 1.05,mA
